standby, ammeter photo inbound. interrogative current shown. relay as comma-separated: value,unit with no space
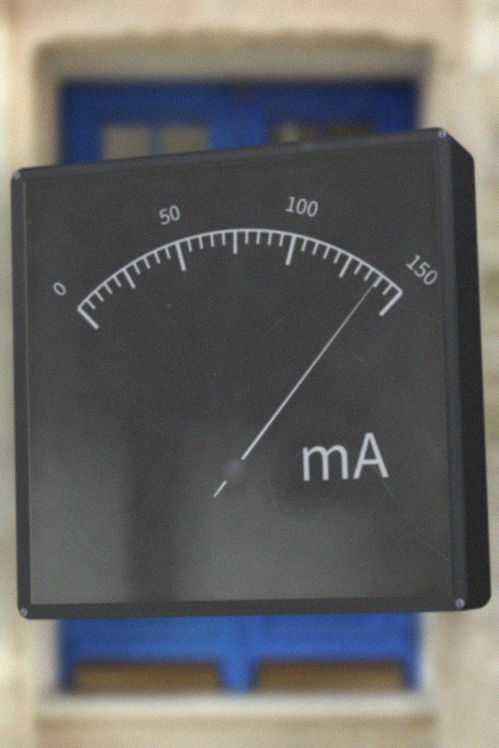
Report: 140,mA
